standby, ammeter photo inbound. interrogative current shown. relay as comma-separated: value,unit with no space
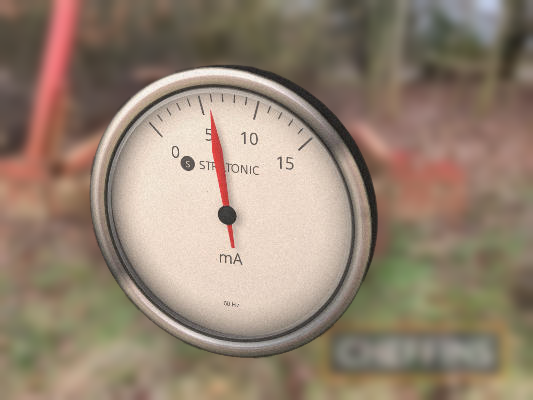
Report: 6,mA
